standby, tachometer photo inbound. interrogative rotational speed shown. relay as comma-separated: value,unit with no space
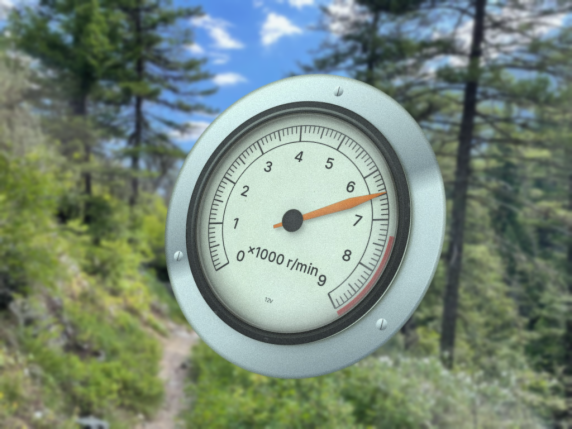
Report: 6500,rpm
